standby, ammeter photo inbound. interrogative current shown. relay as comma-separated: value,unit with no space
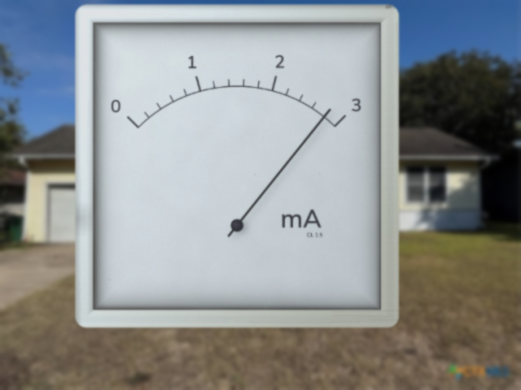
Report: 2.8,mA
